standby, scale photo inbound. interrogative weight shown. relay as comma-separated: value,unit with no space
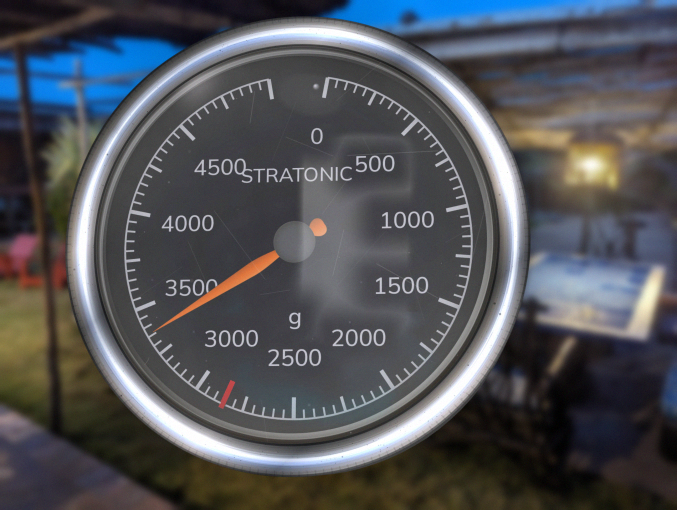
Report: 3350,g
